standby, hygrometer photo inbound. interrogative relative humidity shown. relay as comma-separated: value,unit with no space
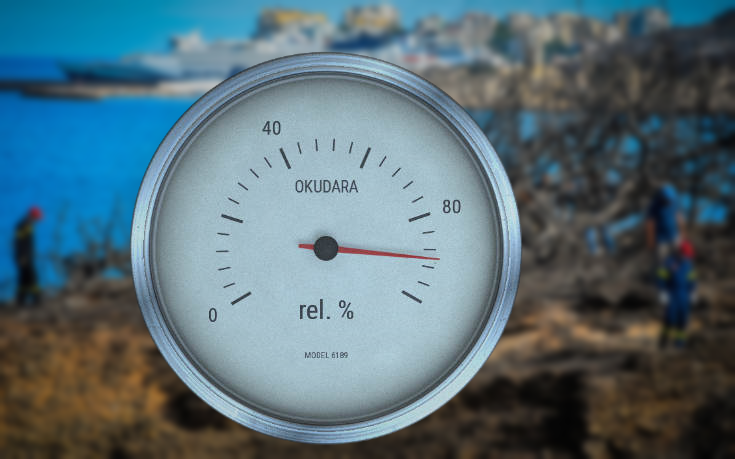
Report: 90,%
